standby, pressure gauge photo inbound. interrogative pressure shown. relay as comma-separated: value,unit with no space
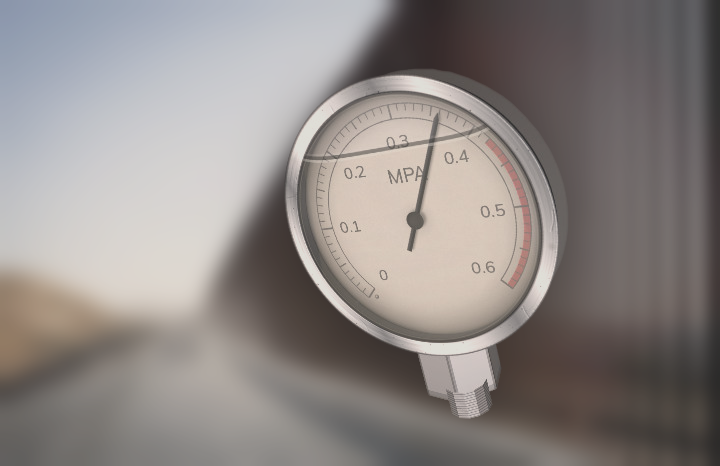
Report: 0.36,MPa
